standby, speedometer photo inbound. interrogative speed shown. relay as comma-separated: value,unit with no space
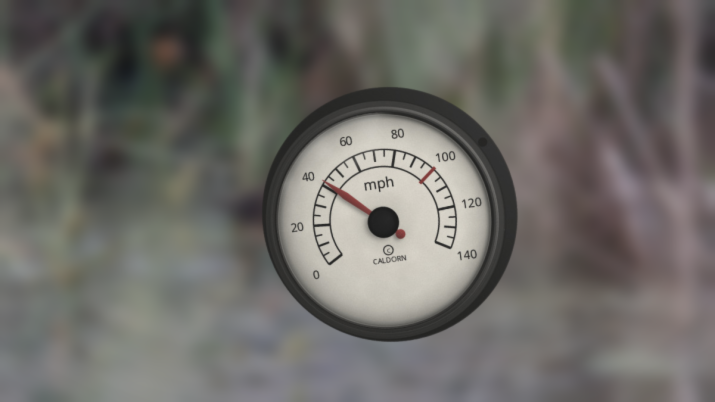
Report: 42.5,mph
